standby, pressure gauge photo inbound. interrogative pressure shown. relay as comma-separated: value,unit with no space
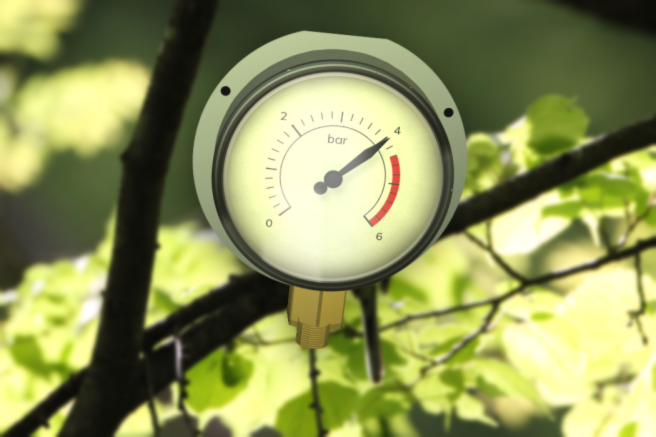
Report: 4,bar
